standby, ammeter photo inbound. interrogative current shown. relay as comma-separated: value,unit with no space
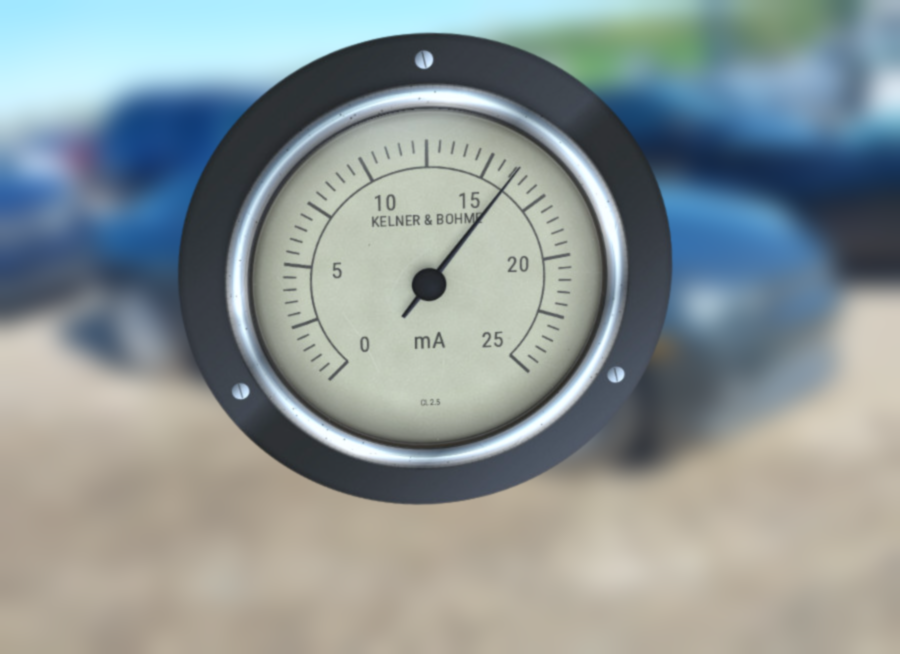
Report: 16,mA
